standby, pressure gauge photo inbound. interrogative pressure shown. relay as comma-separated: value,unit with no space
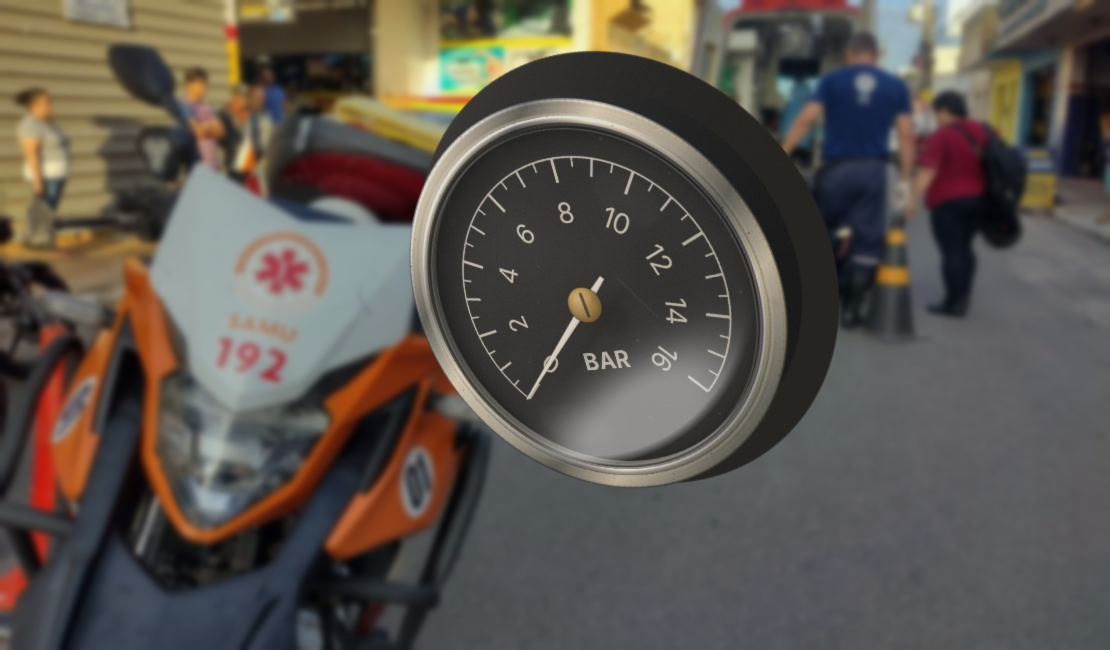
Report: 0,bar
